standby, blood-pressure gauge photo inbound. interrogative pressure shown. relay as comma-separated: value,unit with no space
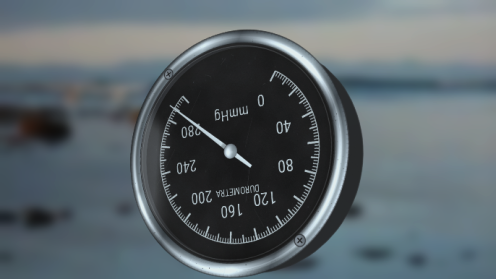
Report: 290,mmHg
